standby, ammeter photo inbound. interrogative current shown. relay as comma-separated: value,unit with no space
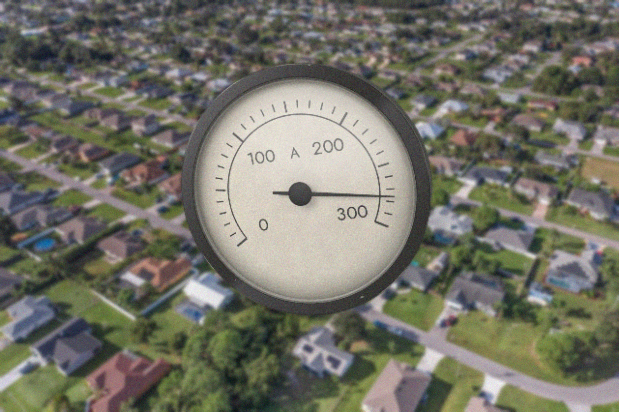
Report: 275,A
